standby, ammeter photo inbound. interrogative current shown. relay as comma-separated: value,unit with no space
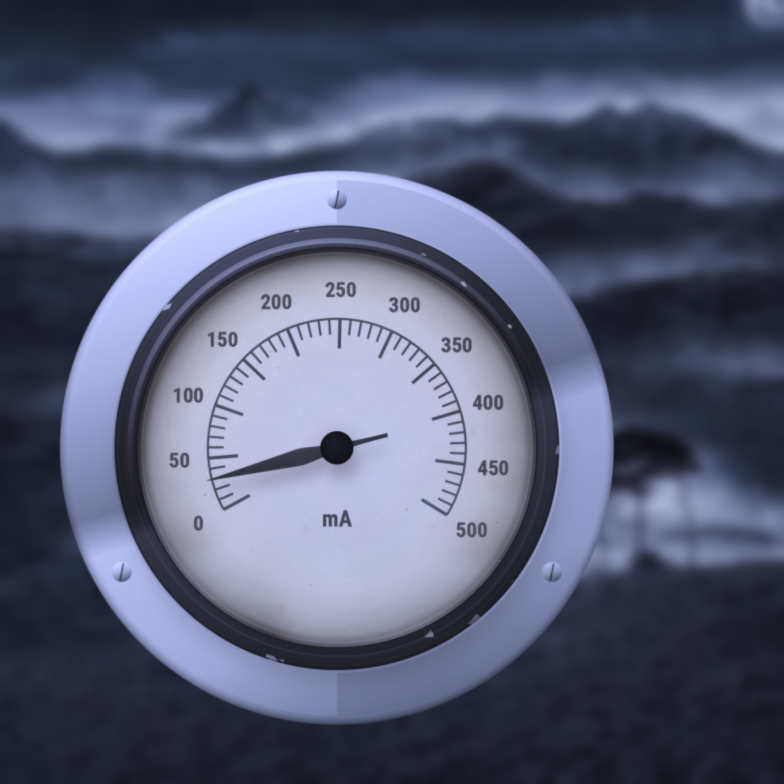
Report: 30,mA
